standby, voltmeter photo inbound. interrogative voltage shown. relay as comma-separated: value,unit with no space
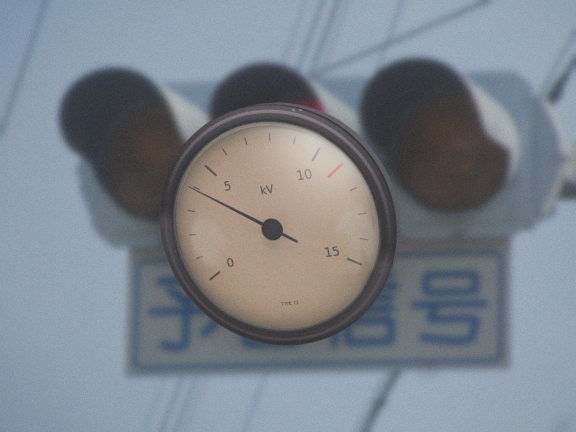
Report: 4,kV
